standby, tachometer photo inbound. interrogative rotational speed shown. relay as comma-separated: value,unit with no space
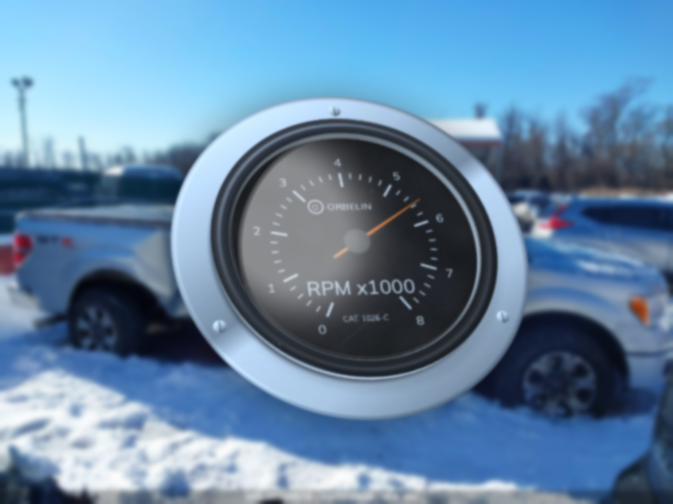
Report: 5600,rpm
